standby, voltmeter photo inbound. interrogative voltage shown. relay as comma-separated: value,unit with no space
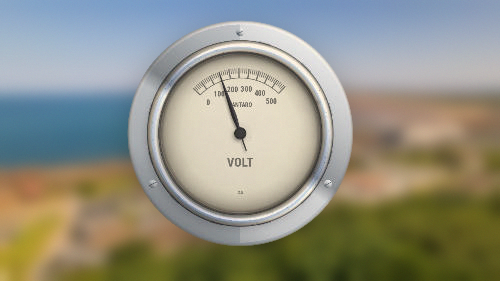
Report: 150,V
